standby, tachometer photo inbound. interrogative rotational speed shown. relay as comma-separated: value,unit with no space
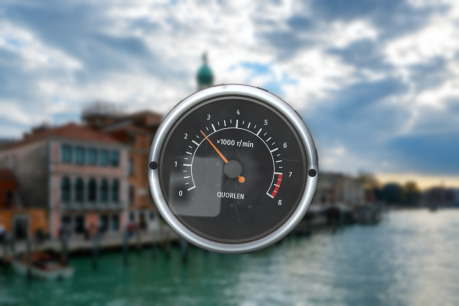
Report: 2500,rpm
